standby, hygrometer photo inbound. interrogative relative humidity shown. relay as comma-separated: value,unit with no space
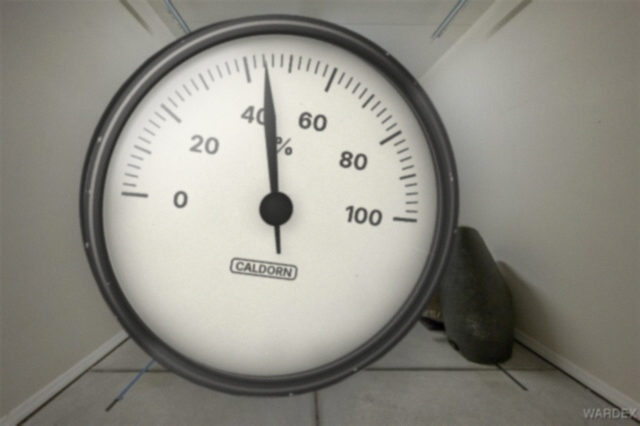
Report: 44,%
